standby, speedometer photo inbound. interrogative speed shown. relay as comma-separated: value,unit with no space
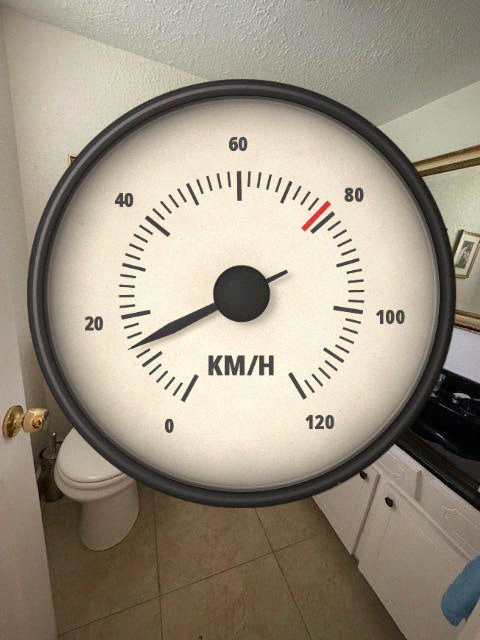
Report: 14,km/h
